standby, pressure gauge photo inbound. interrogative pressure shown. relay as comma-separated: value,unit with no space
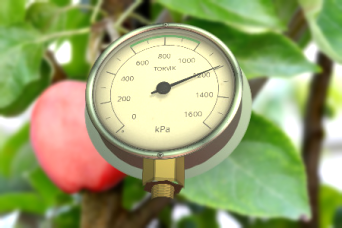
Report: 1200,kPa
